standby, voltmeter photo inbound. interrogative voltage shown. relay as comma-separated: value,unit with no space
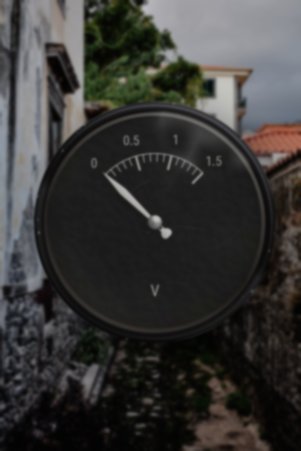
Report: 0,V
